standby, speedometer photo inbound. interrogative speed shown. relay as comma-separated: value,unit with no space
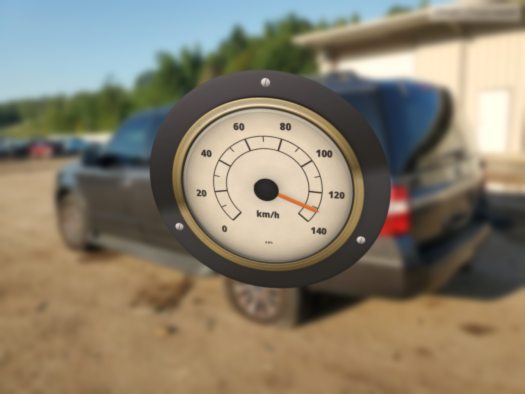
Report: 130,km/h
